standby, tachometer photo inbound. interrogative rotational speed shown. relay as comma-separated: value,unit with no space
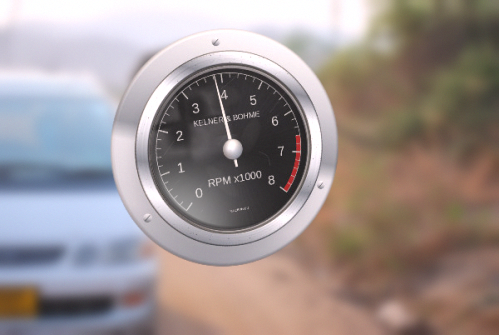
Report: 3800,rpm
